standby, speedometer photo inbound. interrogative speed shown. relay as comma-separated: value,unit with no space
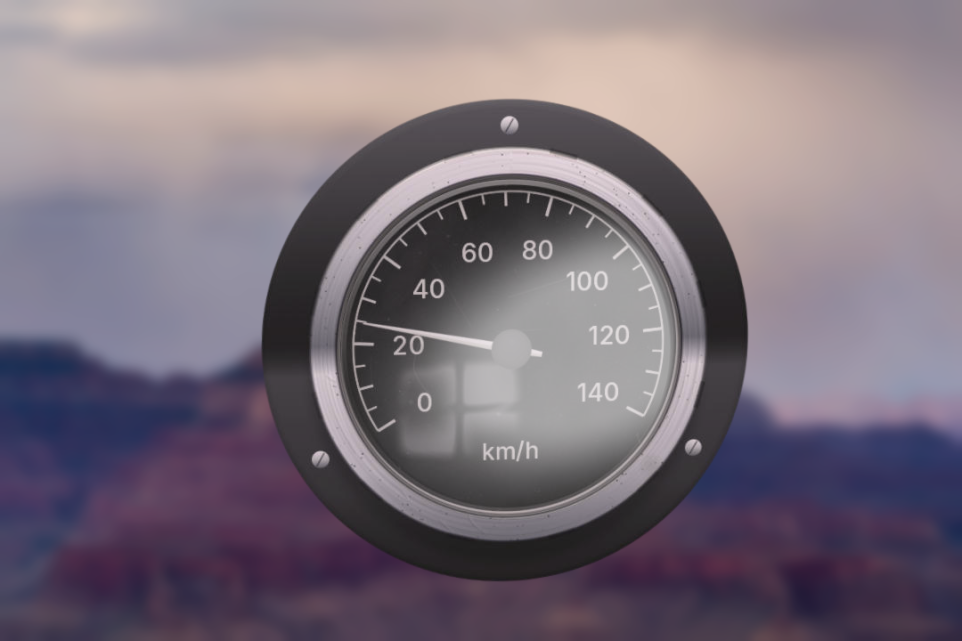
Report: 25,km/h
